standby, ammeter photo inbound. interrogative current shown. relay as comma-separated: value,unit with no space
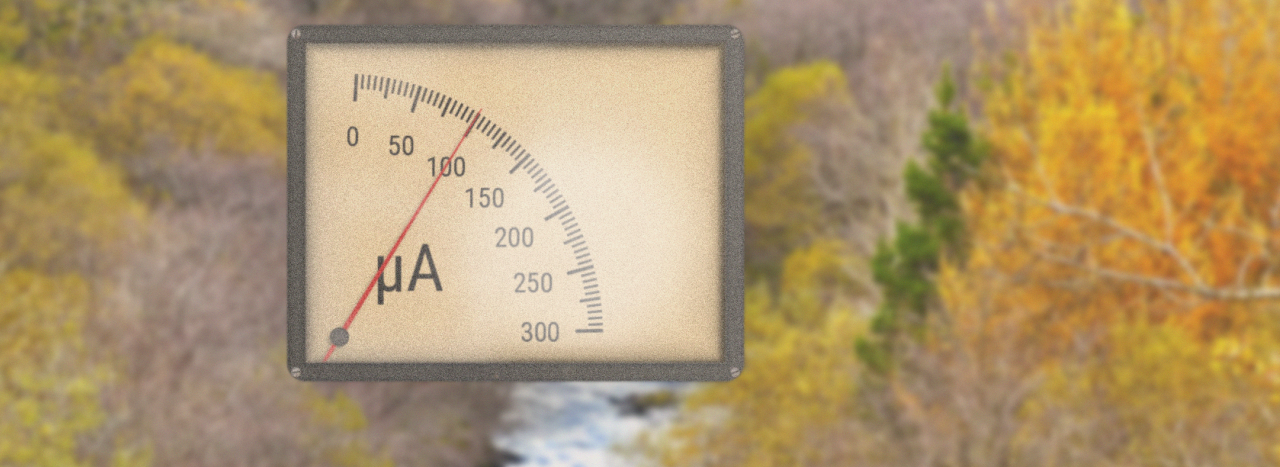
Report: 100,µA
